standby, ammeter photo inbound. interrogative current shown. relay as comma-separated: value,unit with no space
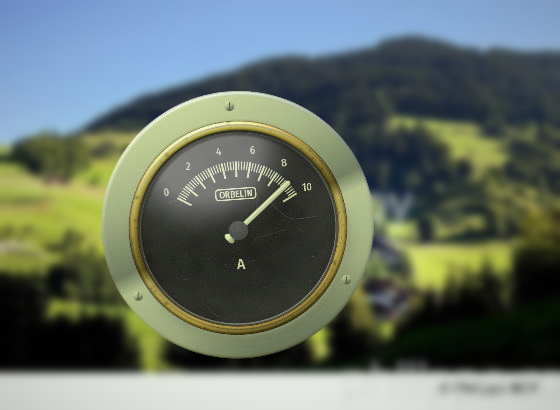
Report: 9,A
